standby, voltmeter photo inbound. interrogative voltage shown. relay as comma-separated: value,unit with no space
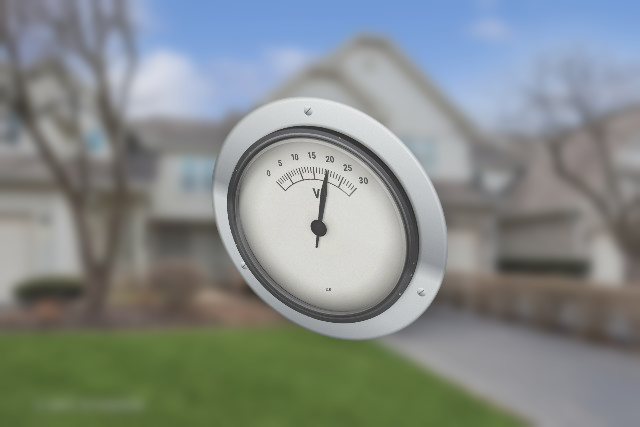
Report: 20,V
